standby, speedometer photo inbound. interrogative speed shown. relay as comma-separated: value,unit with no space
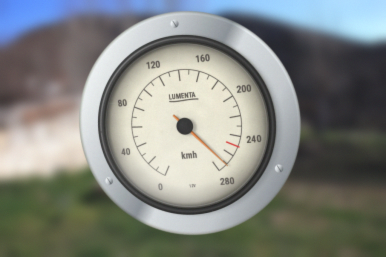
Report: 270,km/h
